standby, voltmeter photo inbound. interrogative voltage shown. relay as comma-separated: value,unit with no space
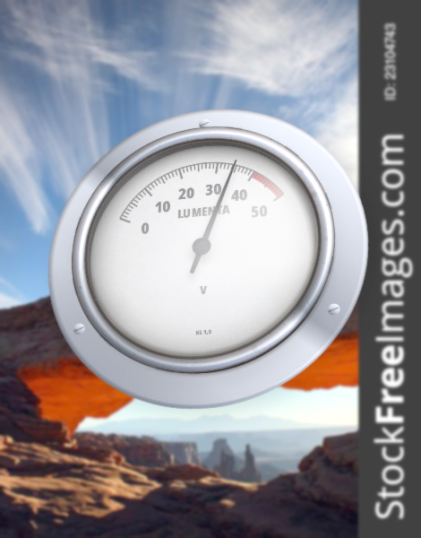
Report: 35,V
